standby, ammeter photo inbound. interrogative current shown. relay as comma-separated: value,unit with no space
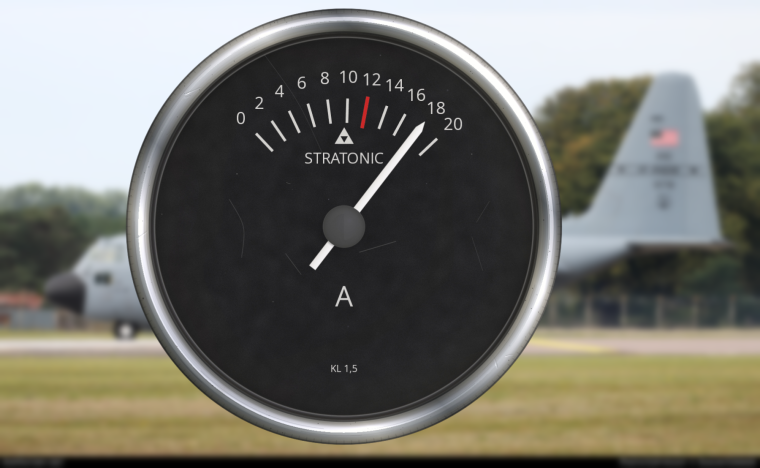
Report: 18,A
